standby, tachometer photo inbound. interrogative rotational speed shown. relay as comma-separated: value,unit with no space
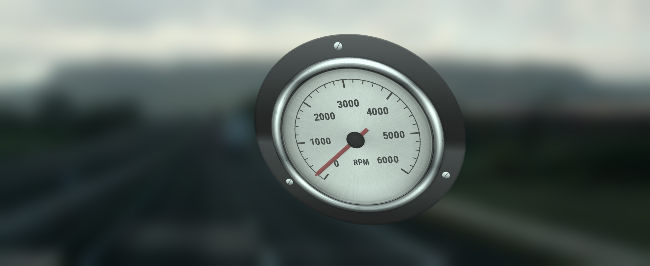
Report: 200,rpm
